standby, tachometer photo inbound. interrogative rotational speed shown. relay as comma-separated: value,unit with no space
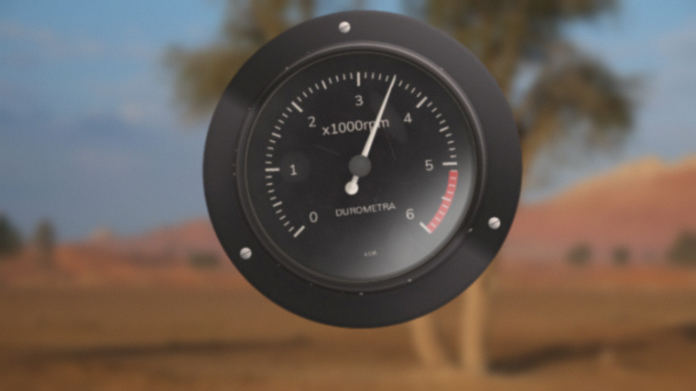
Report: 3500,rpm
